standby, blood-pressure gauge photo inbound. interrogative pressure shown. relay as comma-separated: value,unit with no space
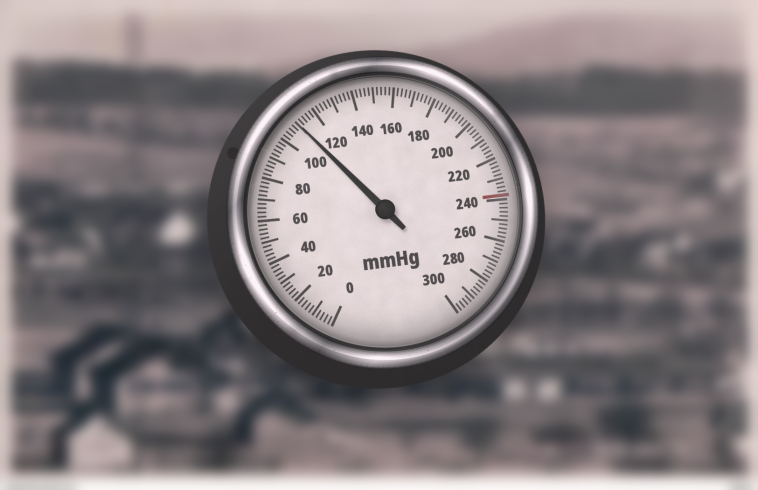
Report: 110,mmHg
